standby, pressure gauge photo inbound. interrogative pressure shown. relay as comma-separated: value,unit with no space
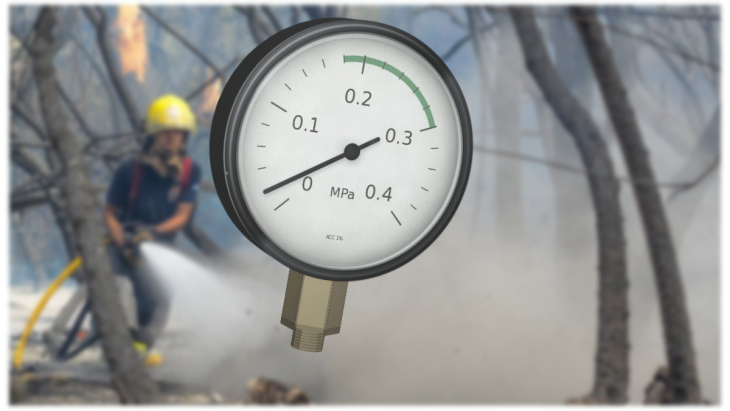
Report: 0.02,MPa
